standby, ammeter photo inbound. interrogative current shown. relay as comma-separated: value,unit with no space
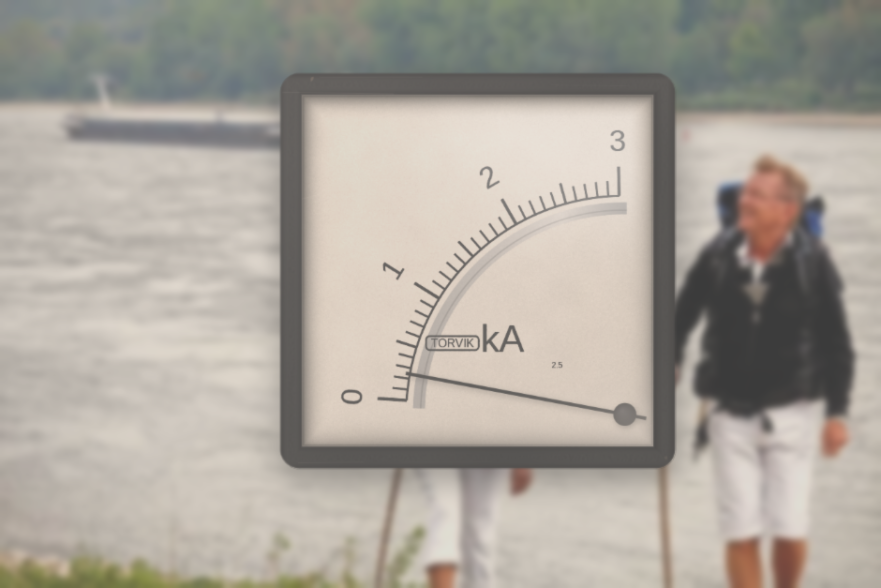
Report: 0.25,kA
